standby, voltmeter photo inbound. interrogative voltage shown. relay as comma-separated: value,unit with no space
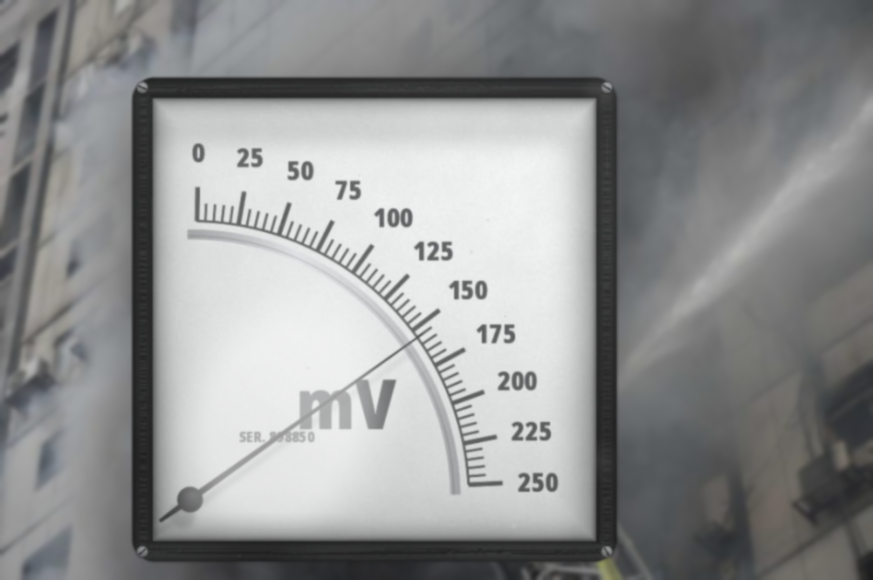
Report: 155,mV
